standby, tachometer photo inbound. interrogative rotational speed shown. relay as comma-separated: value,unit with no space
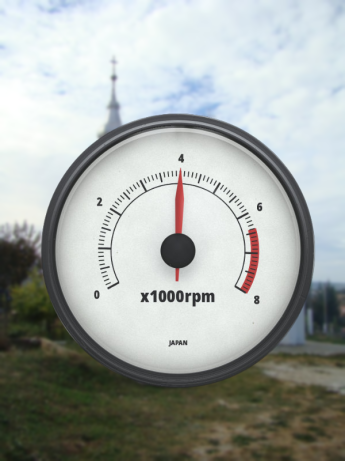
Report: 4000,rpm
